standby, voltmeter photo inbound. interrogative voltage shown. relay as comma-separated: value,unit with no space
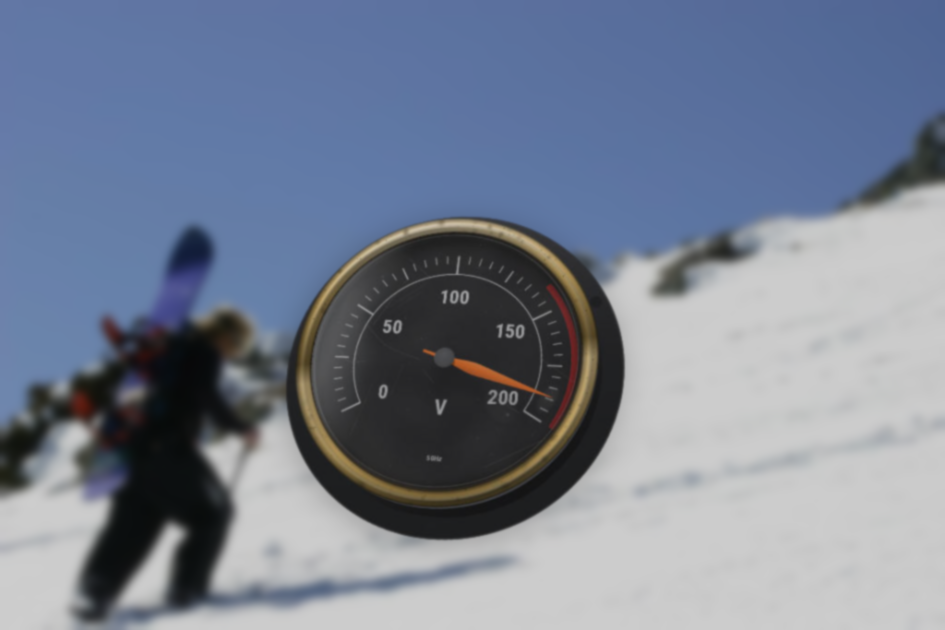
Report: 190,V
